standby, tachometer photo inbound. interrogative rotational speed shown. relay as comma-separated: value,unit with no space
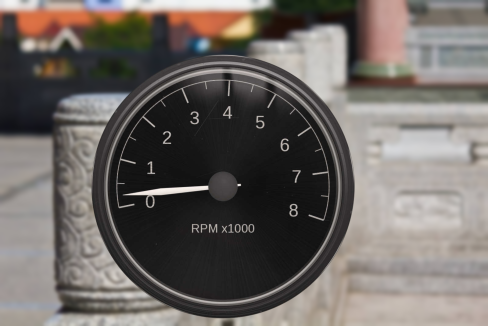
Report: 250,rpm
